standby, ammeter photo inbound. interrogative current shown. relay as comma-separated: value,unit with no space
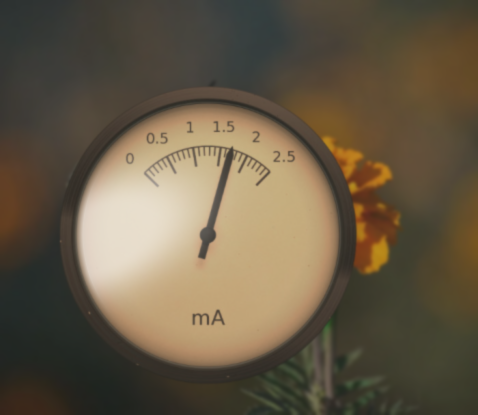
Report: 1.7,mA
